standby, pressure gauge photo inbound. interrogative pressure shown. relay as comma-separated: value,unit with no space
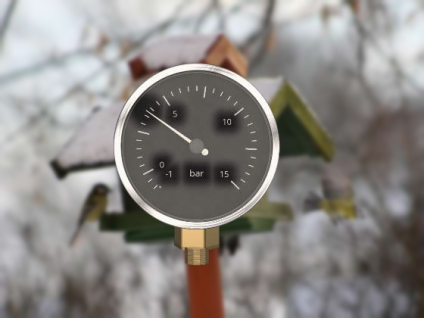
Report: 3.75,bar
